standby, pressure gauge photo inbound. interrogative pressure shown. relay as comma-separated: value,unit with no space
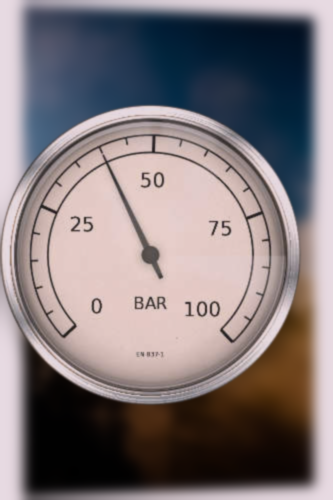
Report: 40,bar
